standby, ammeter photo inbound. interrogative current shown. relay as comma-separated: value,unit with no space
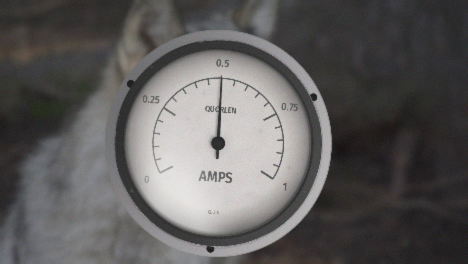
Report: 0.5,A
